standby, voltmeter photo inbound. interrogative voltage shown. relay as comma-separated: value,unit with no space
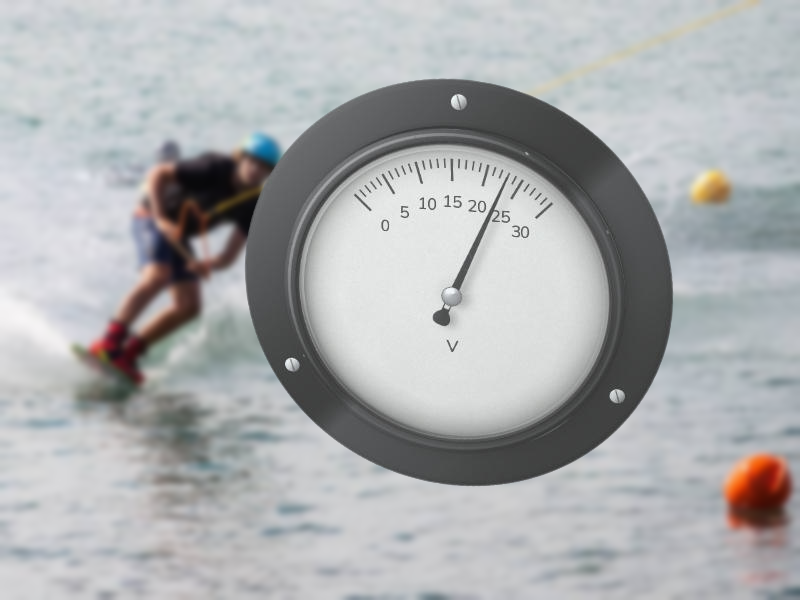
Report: 23,V
